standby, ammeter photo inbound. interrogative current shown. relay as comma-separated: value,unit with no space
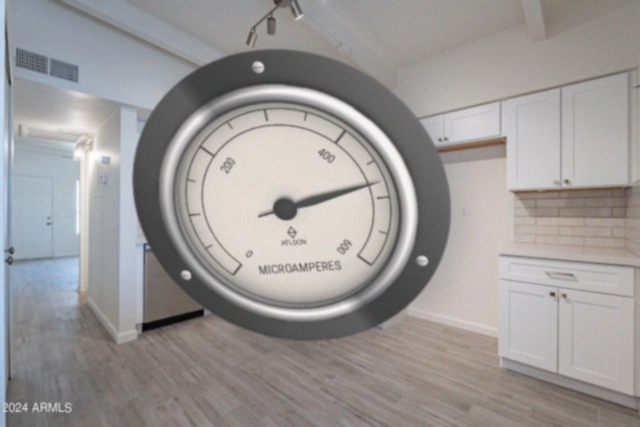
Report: 475,µA
